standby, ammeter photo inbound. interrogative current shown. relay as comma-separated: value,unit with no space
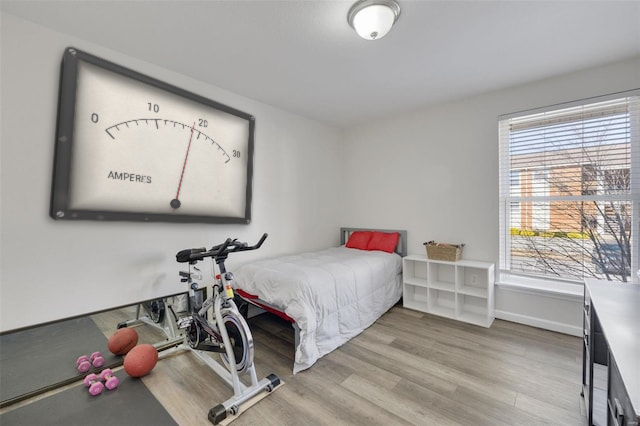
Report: 18,A
